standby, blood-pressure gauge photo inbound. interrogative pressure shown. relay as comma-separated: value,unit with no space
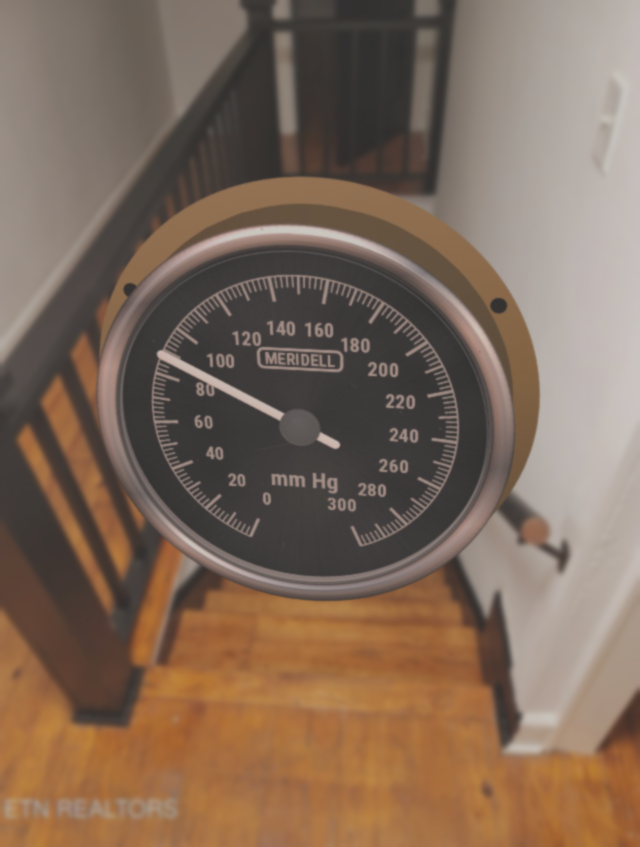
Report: 90,mmHg
